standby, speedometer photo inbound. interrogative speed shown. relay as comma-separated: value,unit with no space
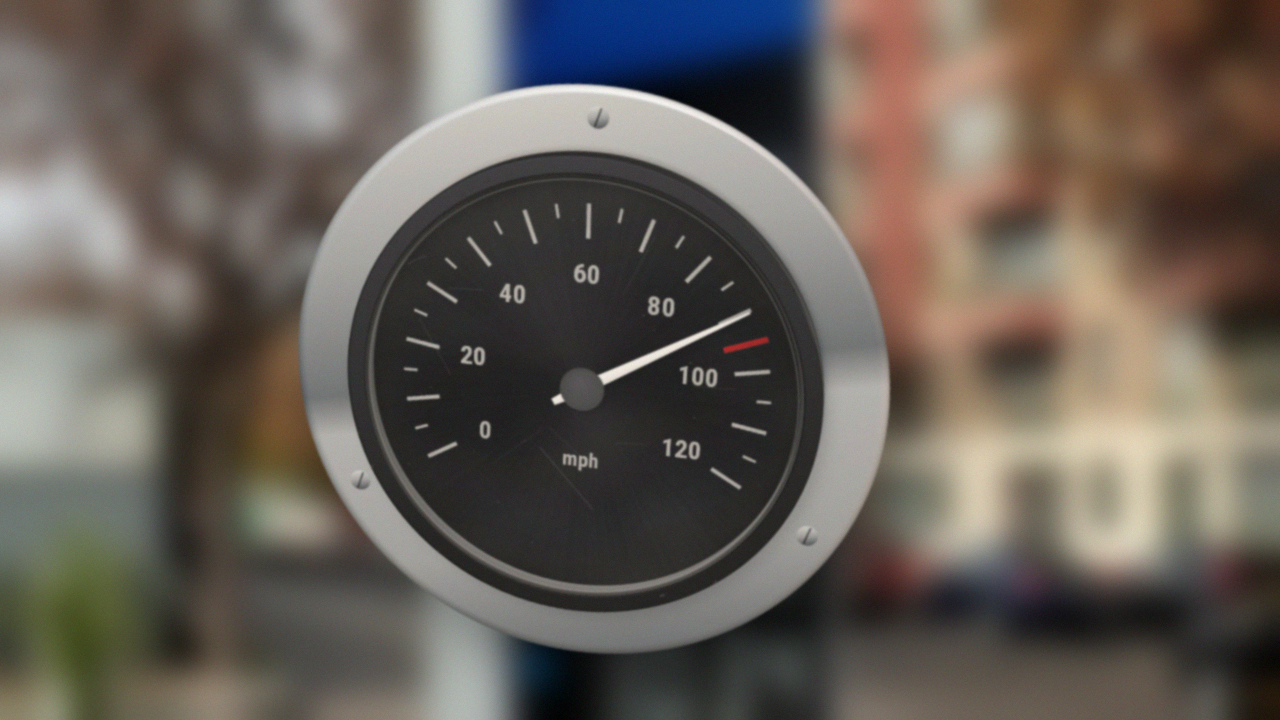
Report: 90,mph
